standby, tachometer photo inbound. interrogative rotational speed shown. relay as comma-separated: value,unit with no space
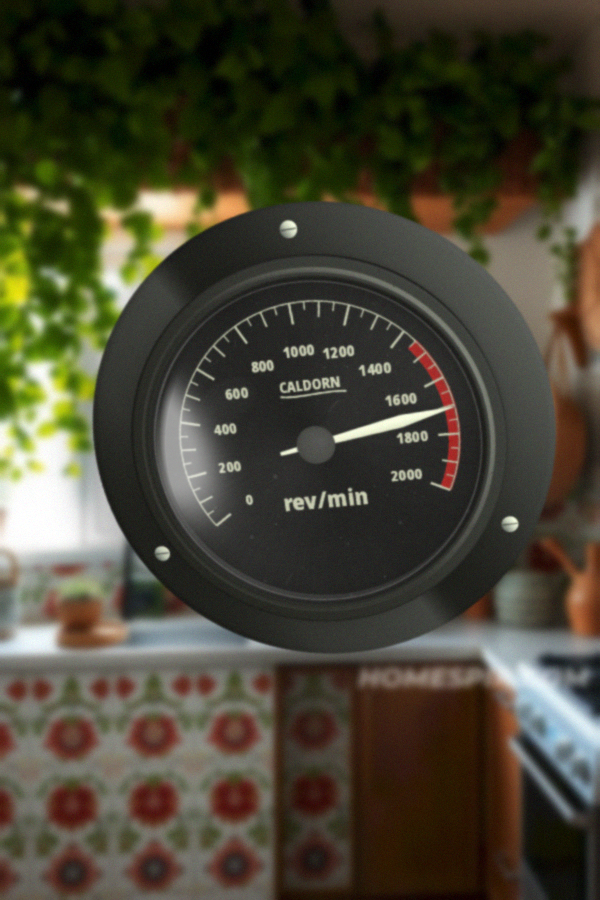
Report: 1700,rpm
